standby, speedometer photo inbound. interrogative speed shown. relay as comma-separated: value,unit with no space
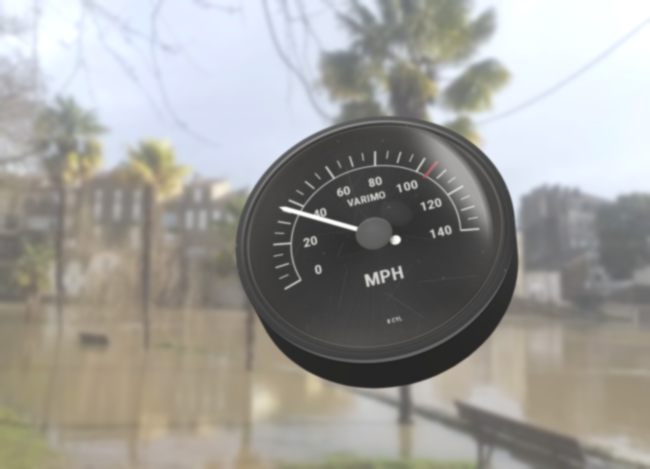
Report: 35,mph
